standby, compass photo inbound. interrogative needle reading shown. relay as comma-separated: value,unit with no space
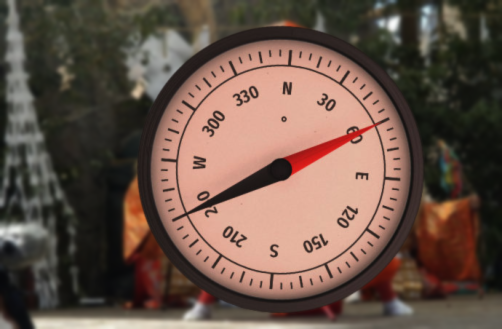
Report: 60,°
